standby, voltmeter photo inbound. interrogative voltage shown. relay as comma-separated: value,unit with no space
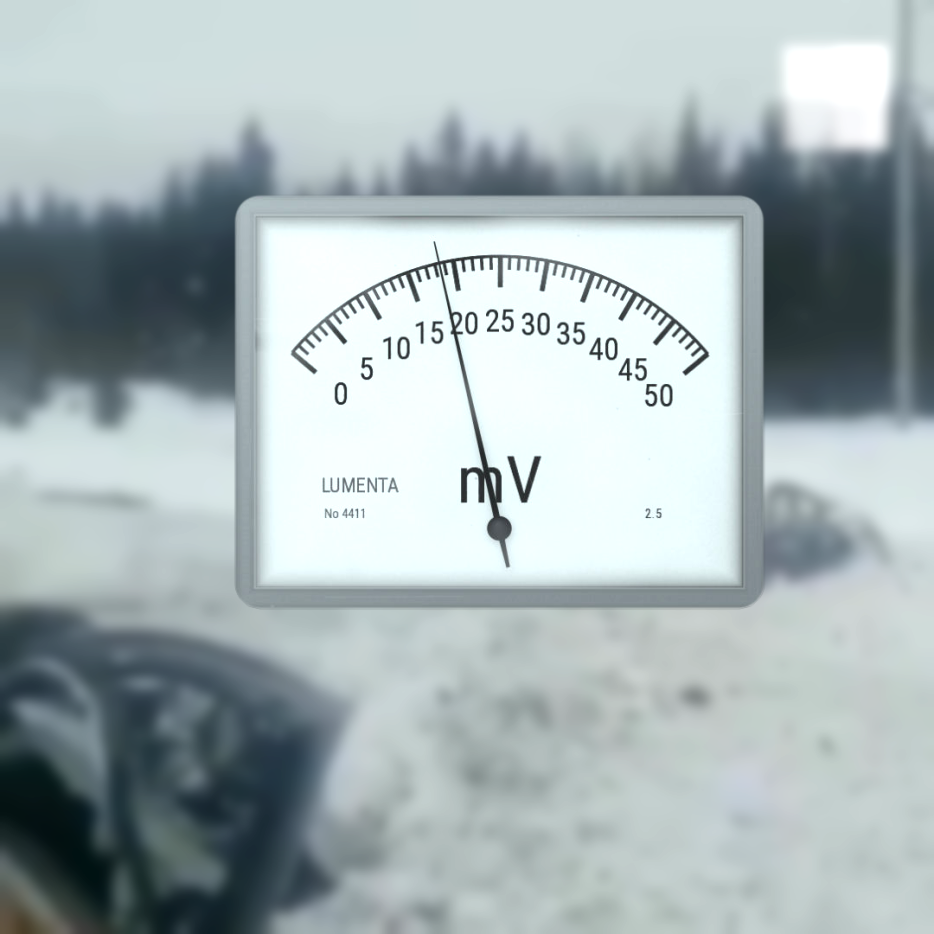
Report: 18.5,mV
